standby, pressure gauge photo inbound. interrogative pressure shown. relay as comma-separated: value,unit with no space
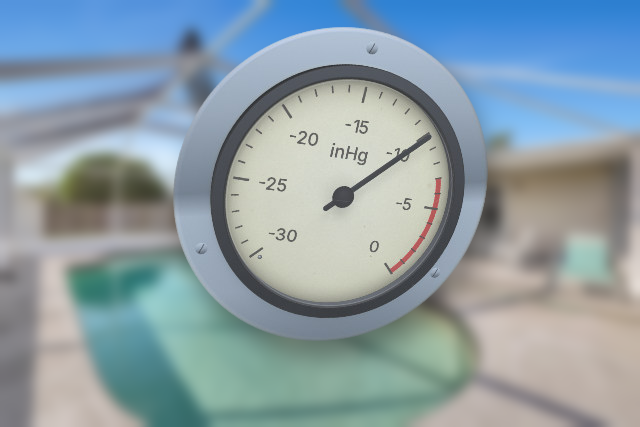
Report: -10,inHg
